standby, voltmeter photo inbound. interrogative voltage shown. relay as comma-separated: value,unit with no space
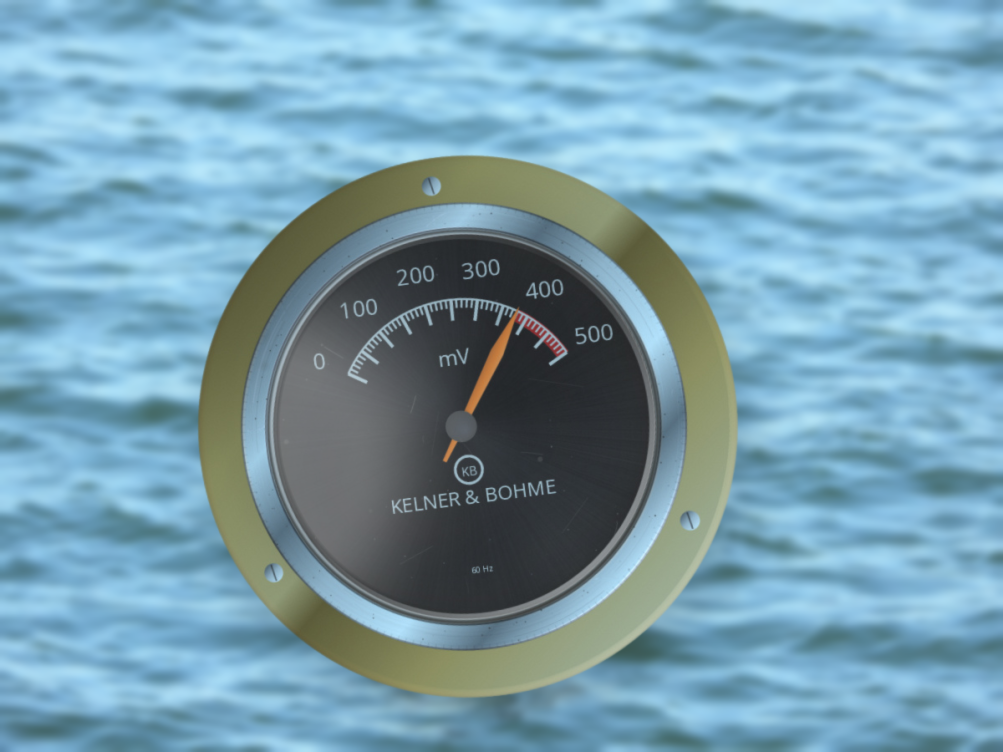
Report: 380,mV
